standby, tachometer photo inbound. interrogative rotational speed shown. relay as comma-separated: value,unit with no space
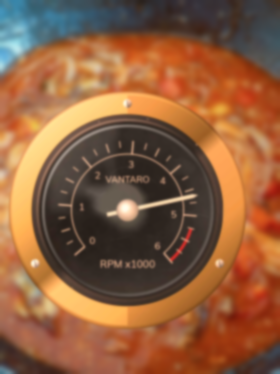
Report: 4625,rpm
